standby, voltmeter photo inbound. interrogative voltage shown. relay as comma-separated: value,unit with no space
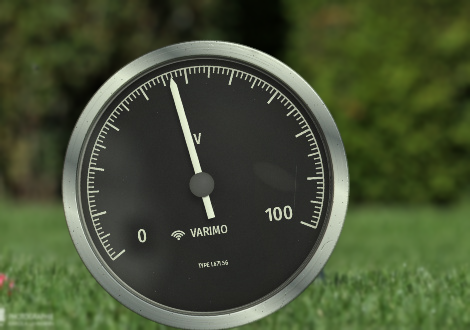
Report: 47,V
